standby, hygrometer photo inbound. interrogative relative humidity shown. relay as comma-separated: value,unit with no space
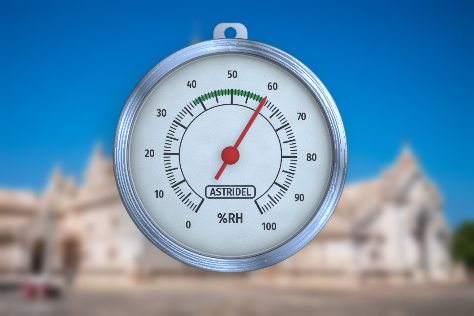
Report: 60,%
